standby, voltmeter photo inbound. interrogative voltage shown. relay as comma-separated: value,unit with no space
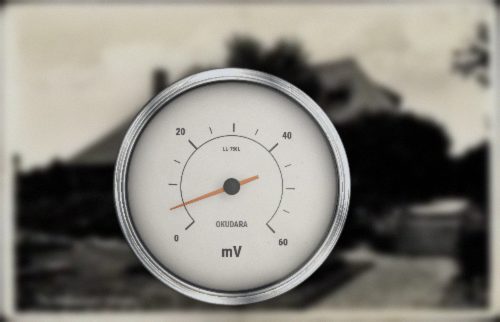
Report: 5,mV
